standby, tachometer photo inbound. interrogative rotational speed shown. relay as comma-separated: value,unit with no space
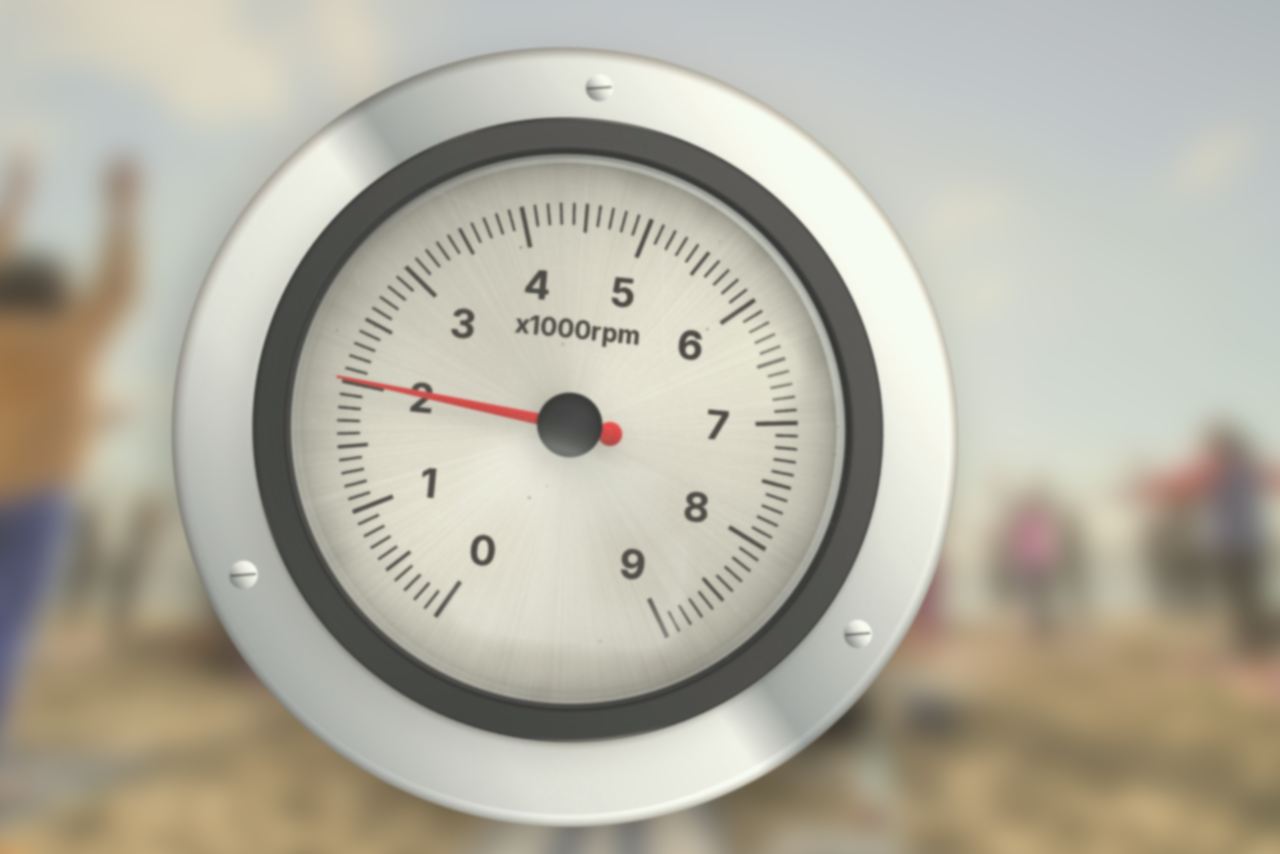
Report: 2000,rpm
